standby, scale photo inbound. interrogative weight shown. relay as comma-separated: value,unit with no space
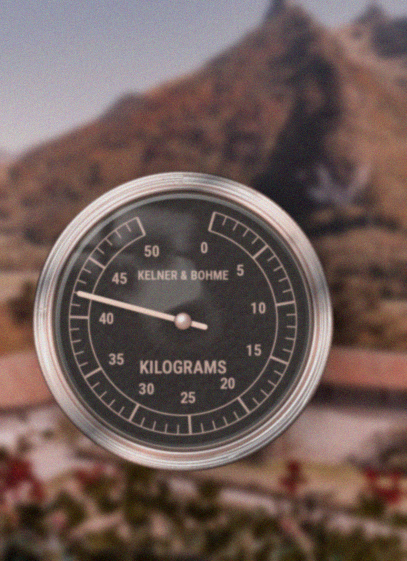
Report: 42,kg
